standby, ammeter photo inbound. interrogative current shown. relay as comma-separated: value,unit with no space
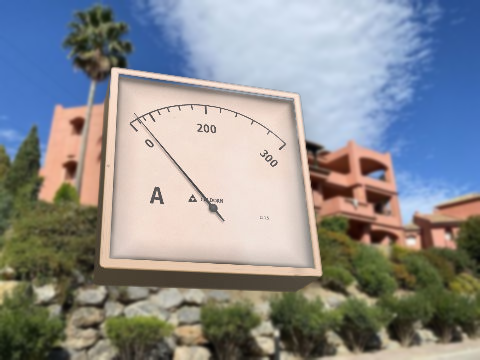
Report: 60,A
